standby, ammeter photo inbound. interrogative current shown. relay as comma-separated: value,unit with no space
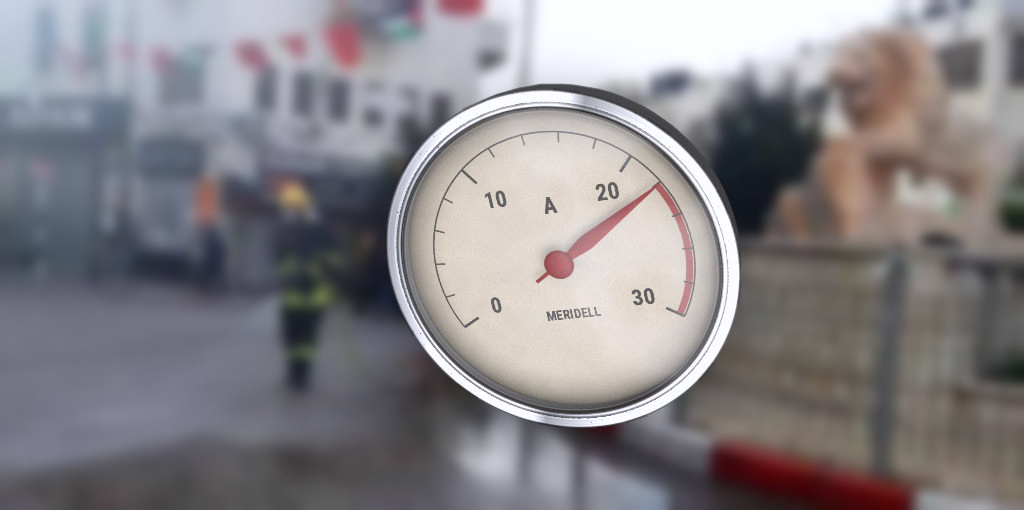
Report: 22,A
